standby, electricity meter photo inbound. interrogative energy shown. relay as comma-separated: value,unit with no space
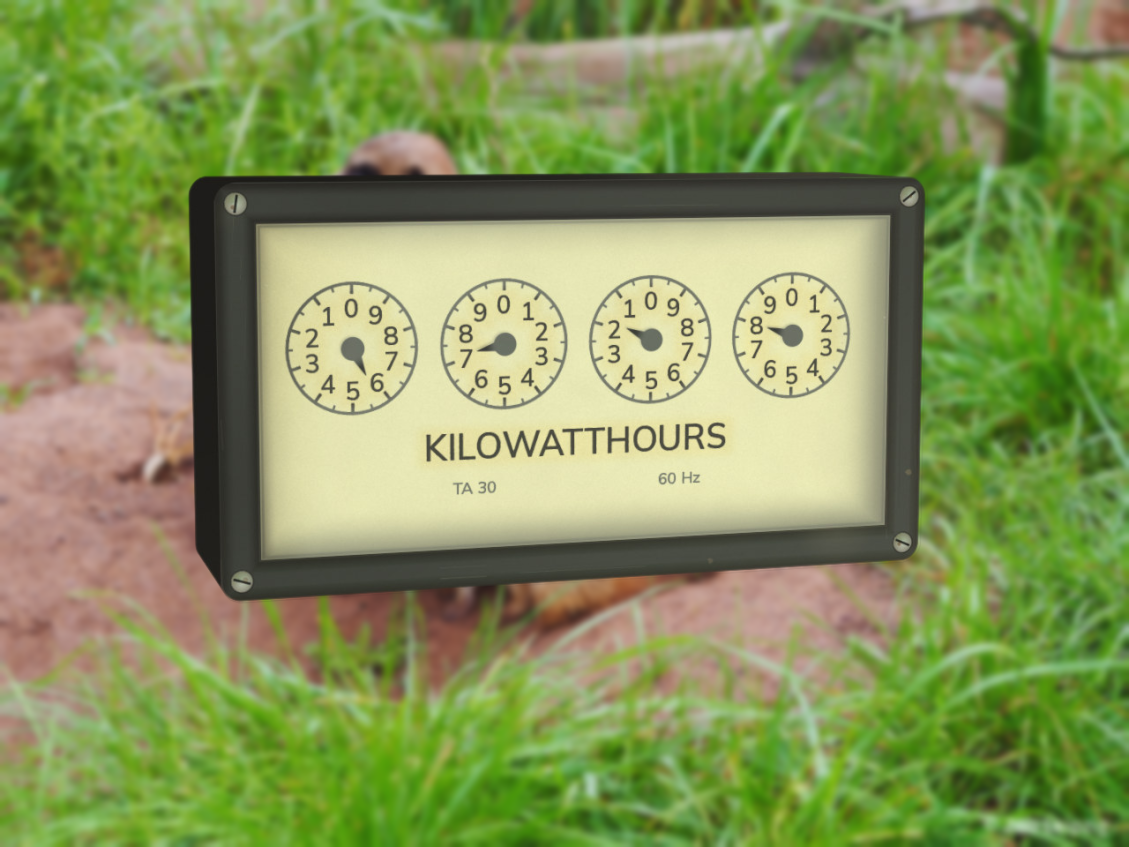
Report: 5718,kWh
